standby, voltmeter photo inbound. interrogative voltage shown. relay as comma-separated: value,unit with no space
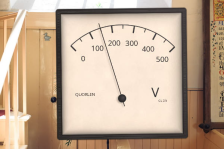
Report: 150,V
